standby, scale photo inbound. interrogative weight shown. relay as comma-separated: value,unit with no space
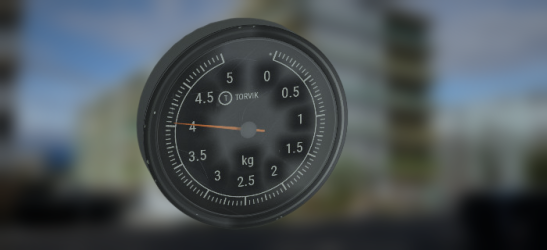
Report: 4.05,kg
